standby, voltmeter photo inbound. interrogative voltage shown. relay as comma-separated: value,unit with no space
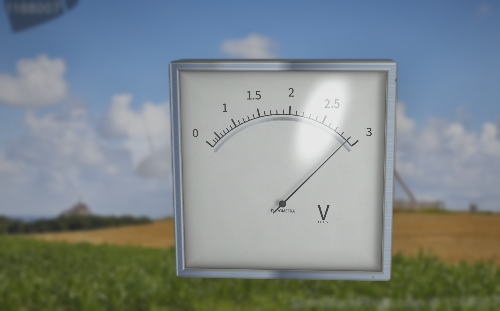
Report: 2.9,V
